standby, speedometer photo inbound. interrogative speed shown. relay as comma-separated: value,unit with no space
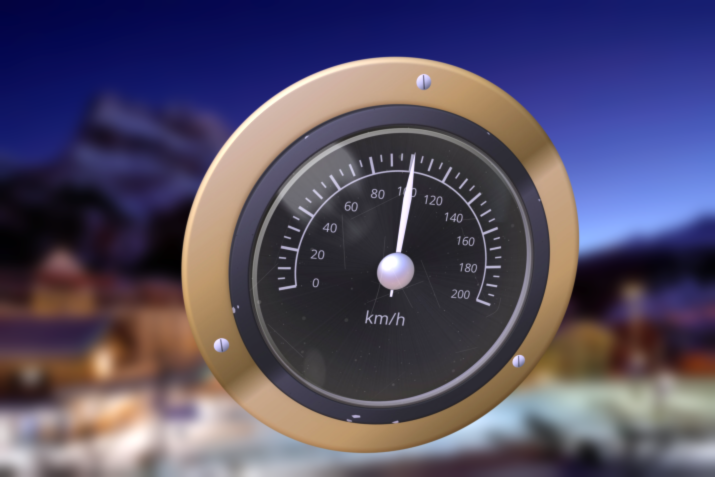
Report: 100,km/h
